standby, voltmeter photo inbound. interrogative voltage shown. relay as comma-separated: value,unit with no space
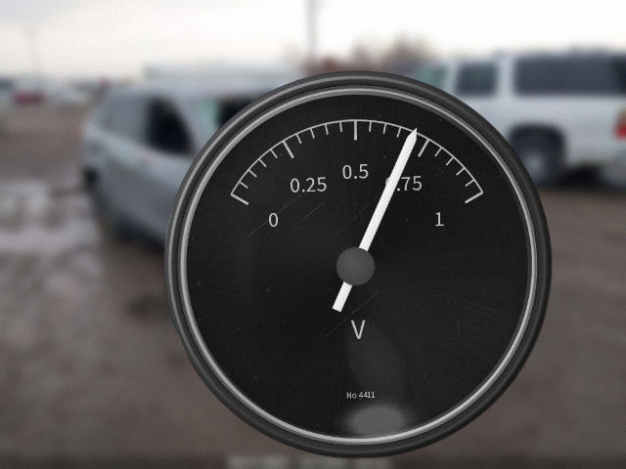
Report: 0.7,V
